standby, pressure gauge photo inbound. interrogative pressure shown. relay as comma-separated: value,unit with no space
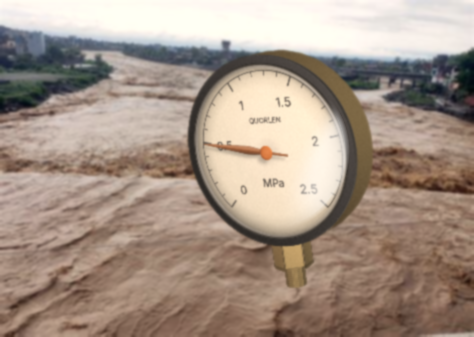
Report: 0.5,MPa
